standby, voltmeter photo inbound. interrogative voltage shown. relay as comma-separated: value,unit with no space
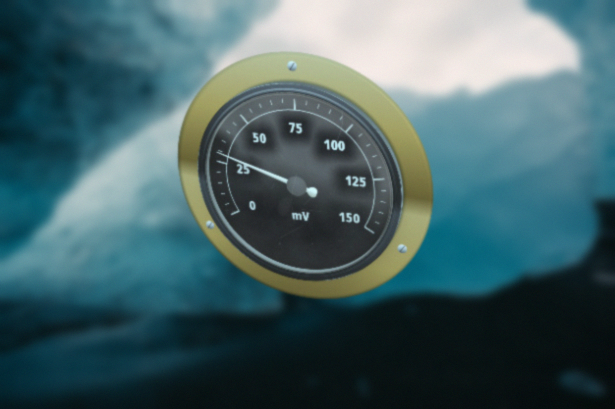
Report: 30,mV
